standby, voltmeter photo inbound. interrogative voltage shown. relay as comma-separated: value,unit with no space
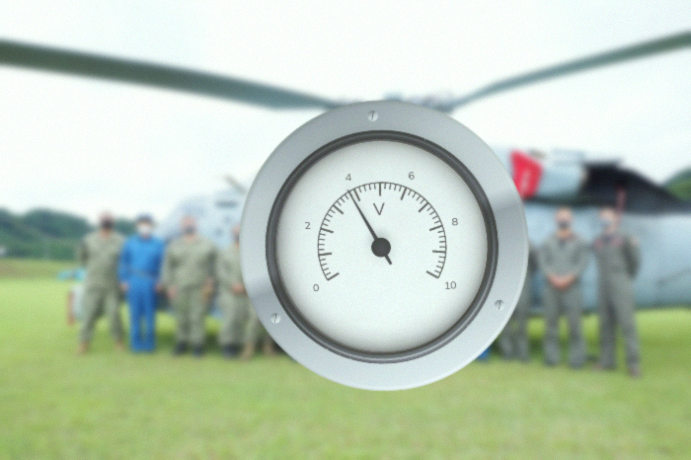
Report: 3.8,V
